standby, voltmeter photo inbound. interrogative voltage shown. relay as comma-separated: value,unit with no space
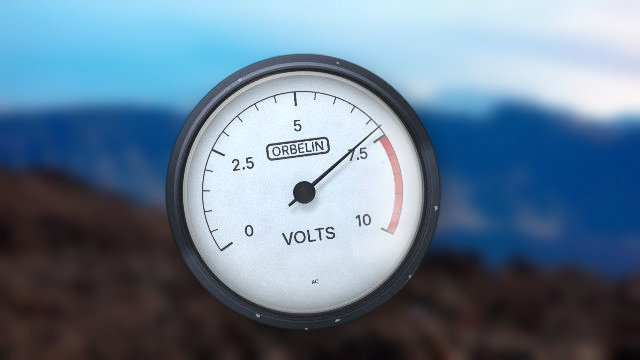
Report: 7.25,V
